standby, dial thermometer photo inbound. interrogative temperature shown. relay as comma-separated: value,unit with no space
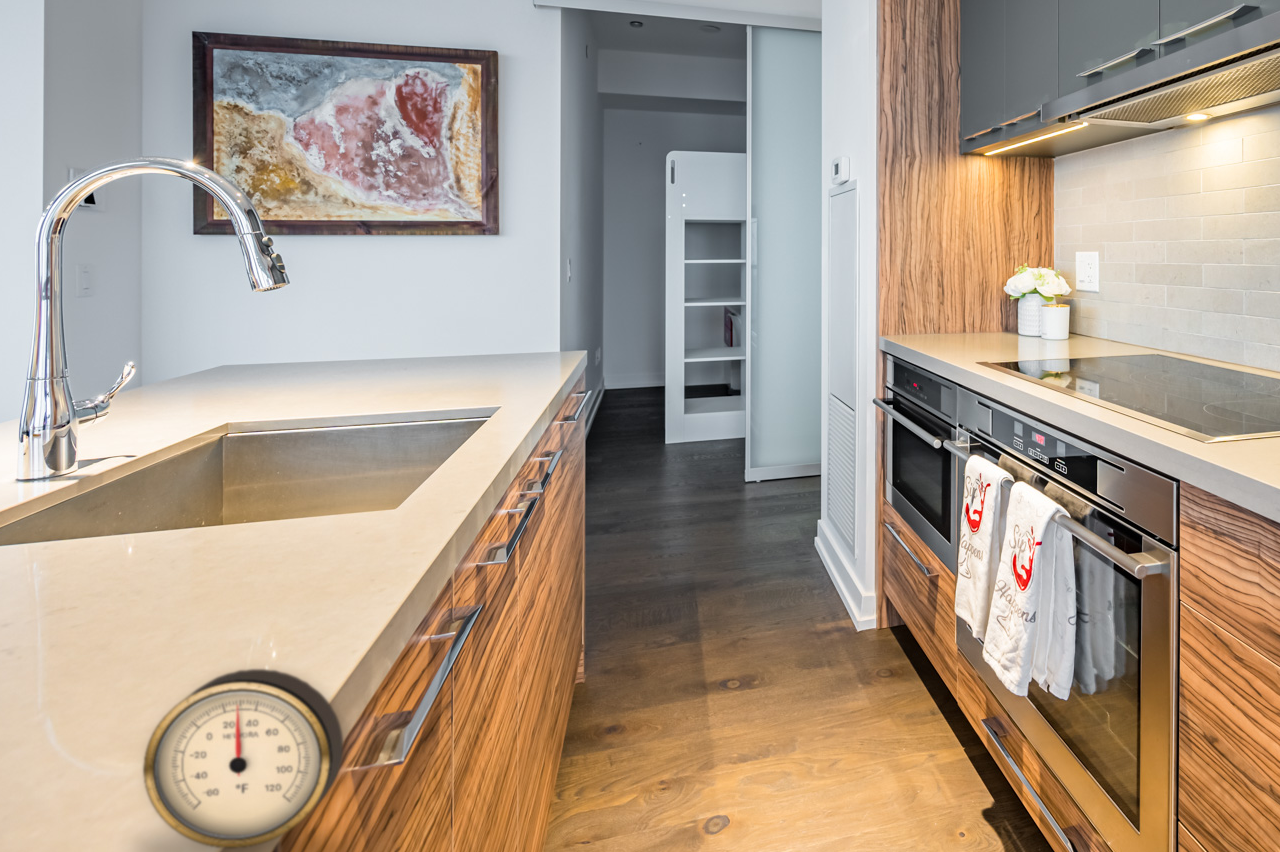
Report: 30,°F
